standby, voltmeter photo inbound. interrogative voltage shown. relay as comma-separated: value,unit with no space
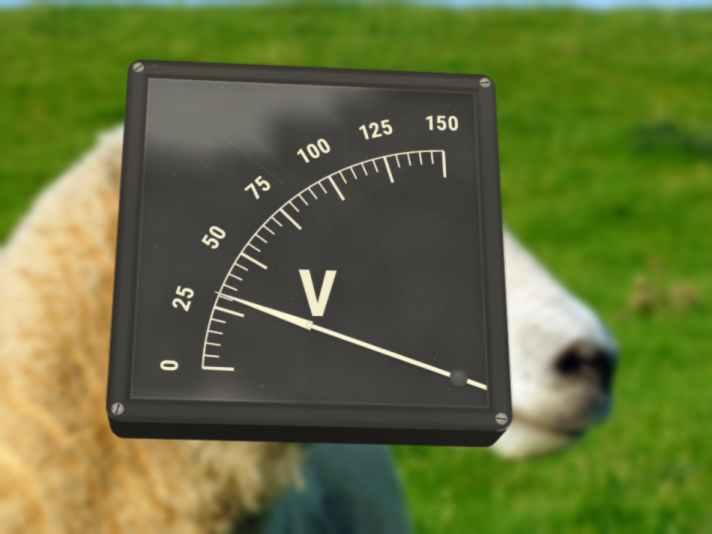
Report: 30,V
